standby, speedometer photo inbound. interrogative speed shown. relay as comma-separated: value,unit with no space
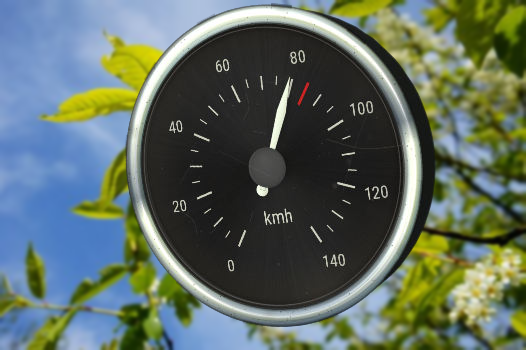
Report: 80,km/h
